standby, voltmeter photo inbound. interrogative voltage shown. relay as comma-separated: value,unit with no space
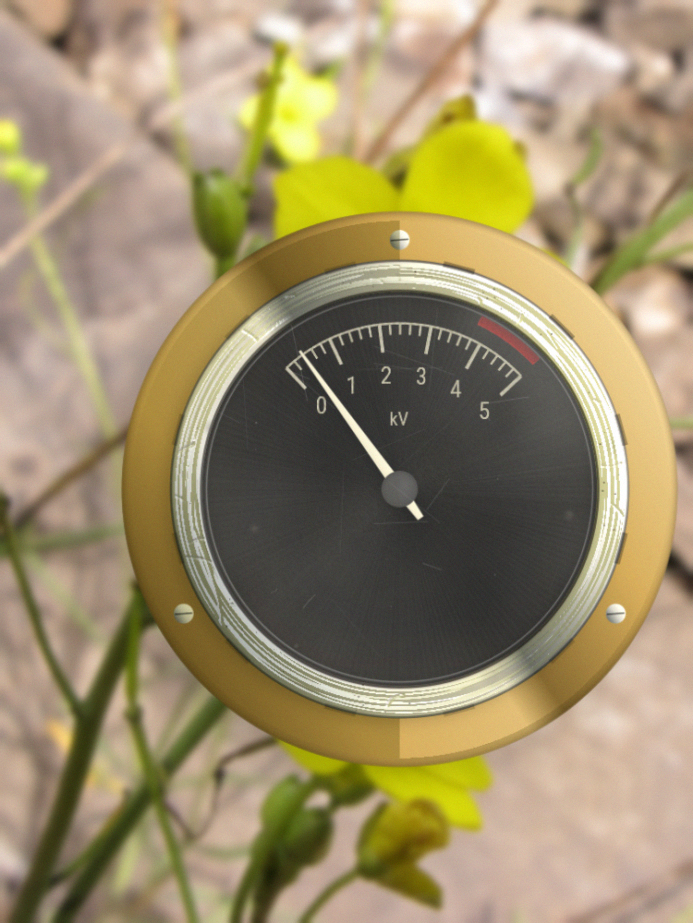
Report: 0.4,kV
